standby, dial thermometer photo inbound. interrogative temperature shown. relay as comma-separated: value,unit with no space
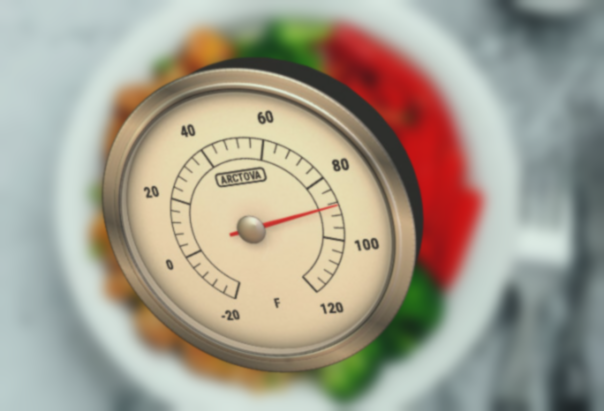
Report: 88,°F
